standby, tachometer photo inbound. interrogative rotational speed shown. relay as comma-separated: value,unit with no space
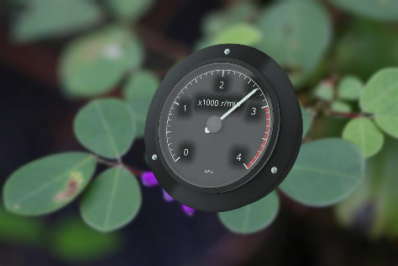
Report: 2700,rpm
